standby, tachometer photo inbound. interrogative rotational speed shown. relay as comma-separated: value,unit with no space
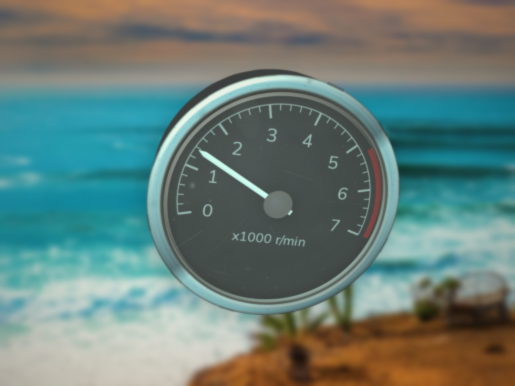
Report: 1400,rpm
